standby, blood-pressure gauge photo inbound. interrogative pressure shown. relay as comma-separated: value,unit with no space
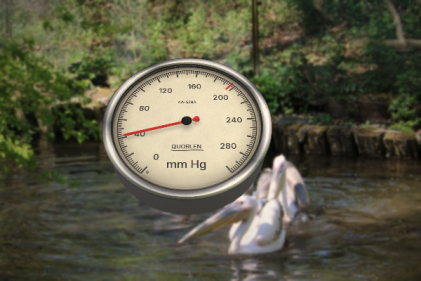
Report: 40,mmHg
